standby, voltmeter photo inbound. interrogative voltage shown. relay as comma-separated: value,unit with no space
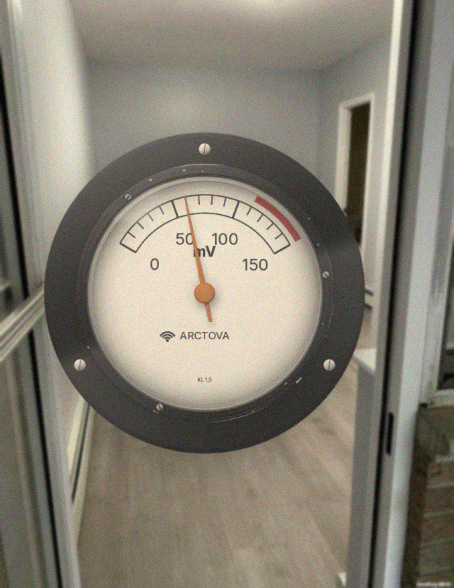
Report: 60,mV
